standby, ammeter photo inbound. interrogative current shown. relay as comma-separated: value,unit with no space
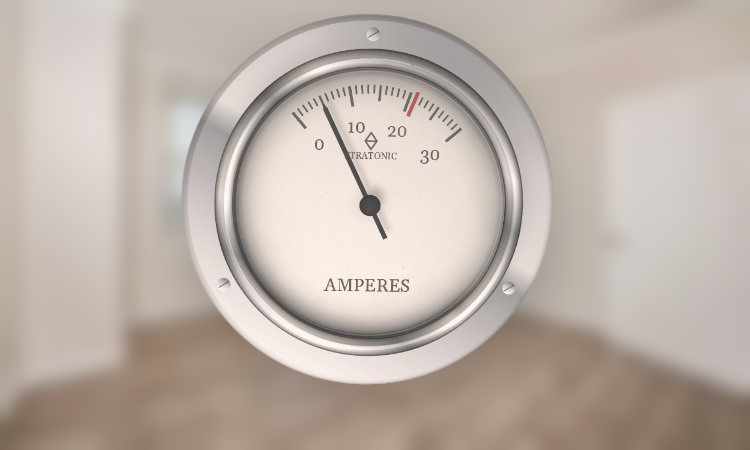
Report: 5,A
